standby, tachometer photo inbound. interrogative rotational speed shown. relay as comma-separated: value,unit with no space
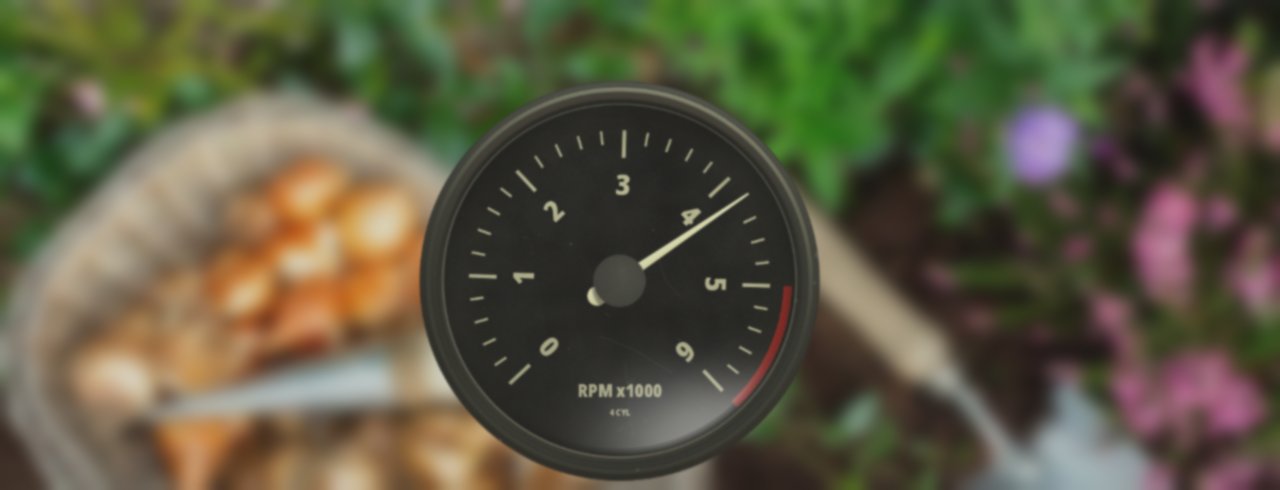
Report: 4200,rpm
